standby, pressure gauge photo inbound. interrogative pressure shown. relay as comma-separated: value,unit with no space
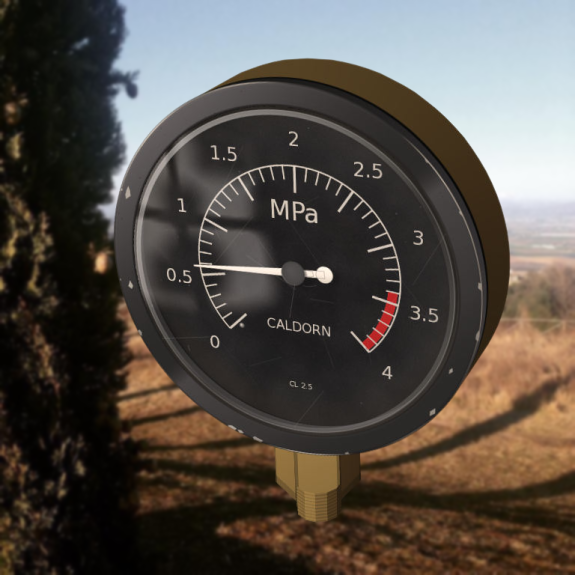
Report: 0.6,MPa
